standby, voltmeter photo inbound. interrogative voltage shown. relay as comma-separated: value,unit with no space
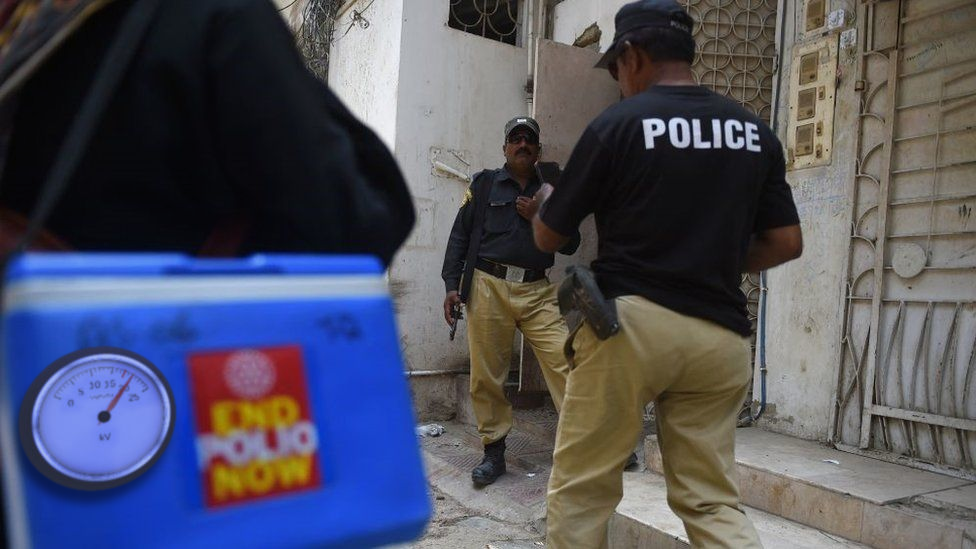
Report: 20,kV
